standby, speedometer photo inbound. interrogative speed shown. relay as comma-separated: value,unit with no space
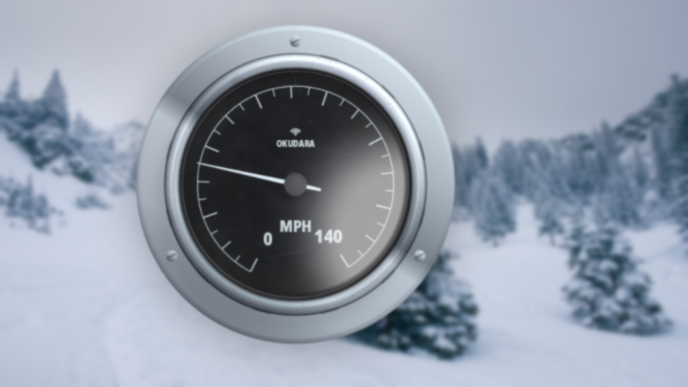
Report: 35,mph
